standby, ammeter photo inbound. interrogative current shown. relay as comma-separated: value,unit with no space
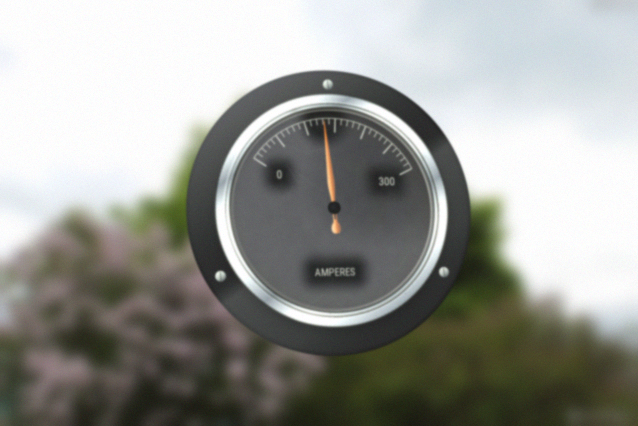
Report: 130,A
